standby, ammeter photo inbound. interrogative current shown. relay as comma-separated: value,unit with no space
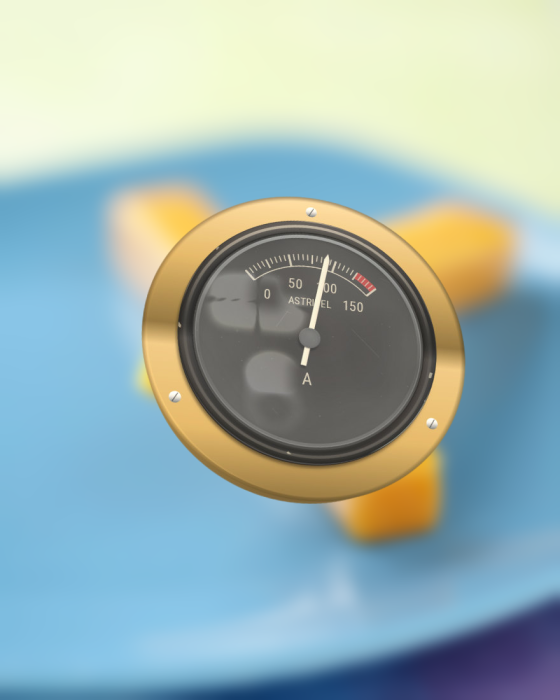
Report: 90,A
